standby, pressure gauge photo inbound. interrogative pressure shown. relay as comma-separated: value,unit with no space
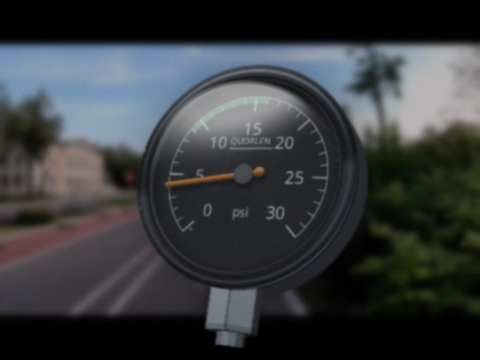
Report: 4,psi
